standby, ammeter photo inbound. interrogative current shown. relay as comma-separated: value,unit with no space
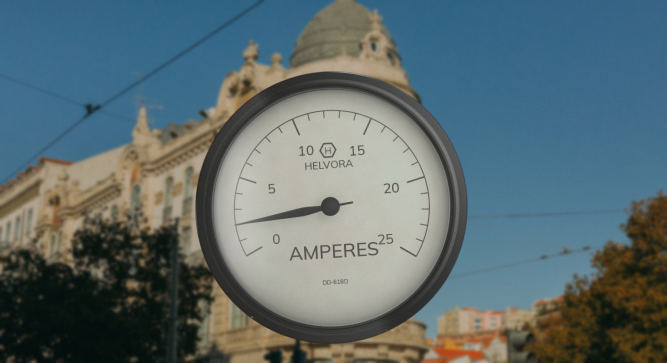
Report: 2,A
